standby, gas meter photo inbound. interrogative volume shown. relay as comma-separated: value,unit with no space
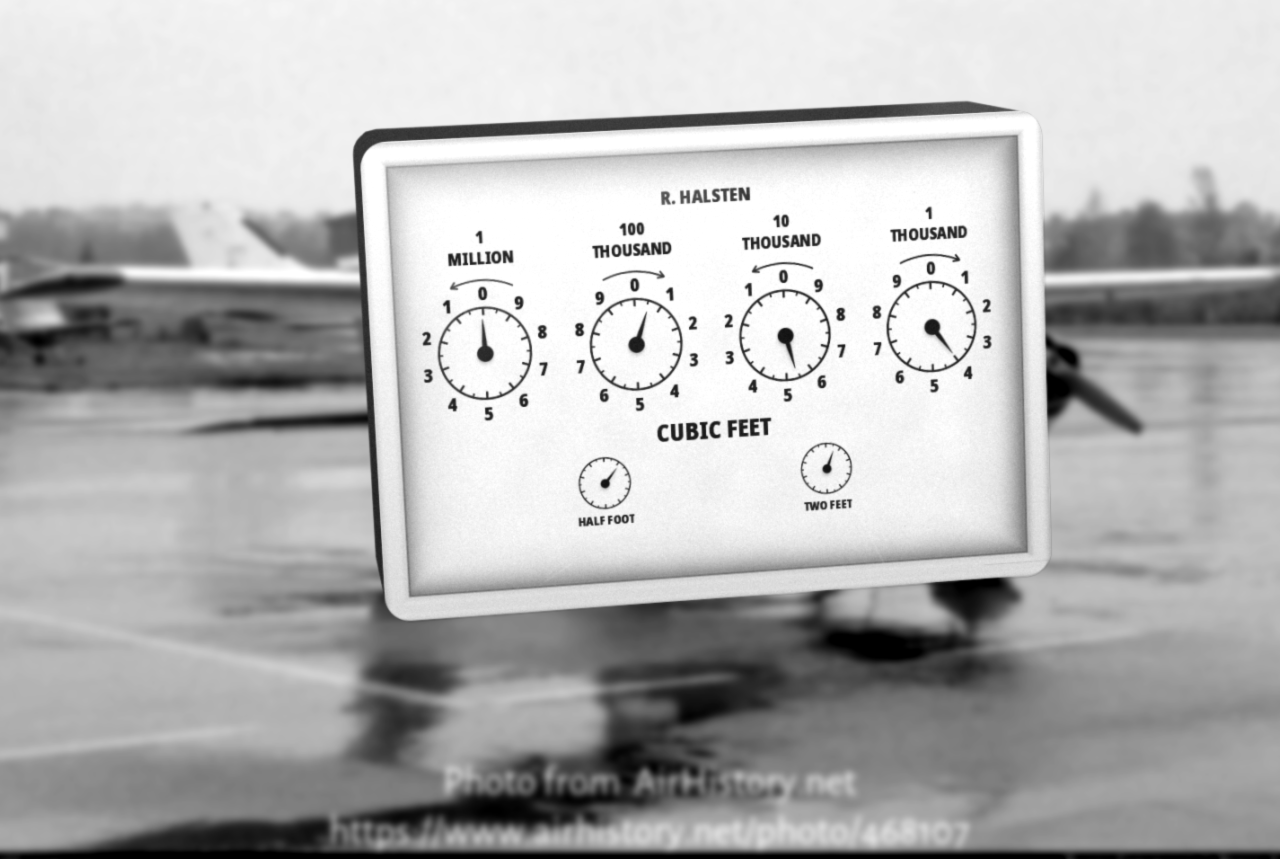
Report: 5400,ft³
